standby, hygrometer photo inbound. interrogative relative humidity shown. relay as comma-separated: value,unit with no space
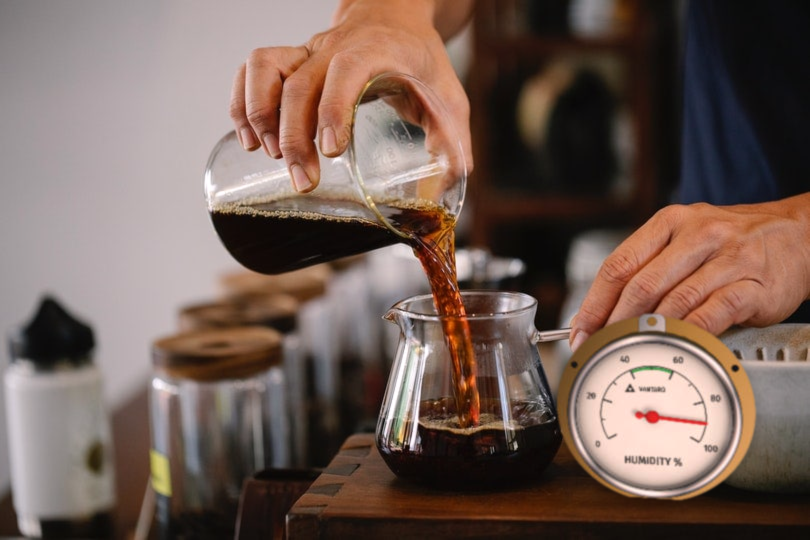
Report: 90,%
